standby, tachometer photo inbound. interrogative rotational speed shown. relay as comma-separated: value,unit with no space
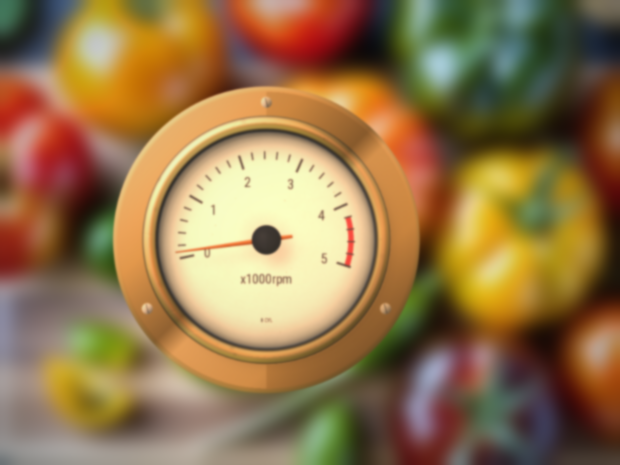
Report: 100,rpm
